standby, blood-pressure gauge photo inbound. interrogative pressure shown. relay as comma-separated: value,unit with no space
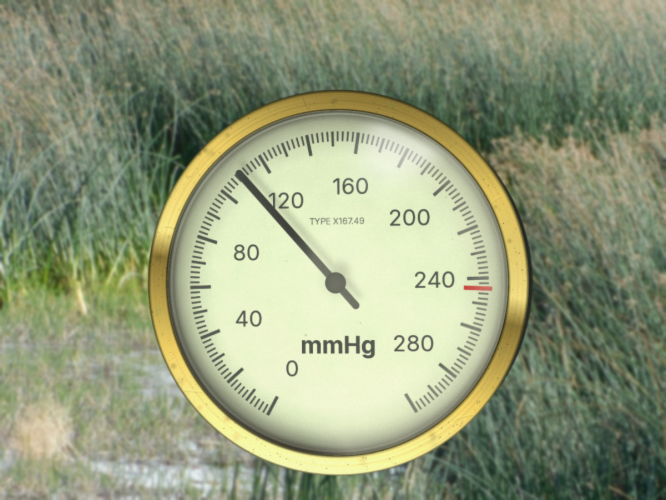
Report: 110,mmHg
